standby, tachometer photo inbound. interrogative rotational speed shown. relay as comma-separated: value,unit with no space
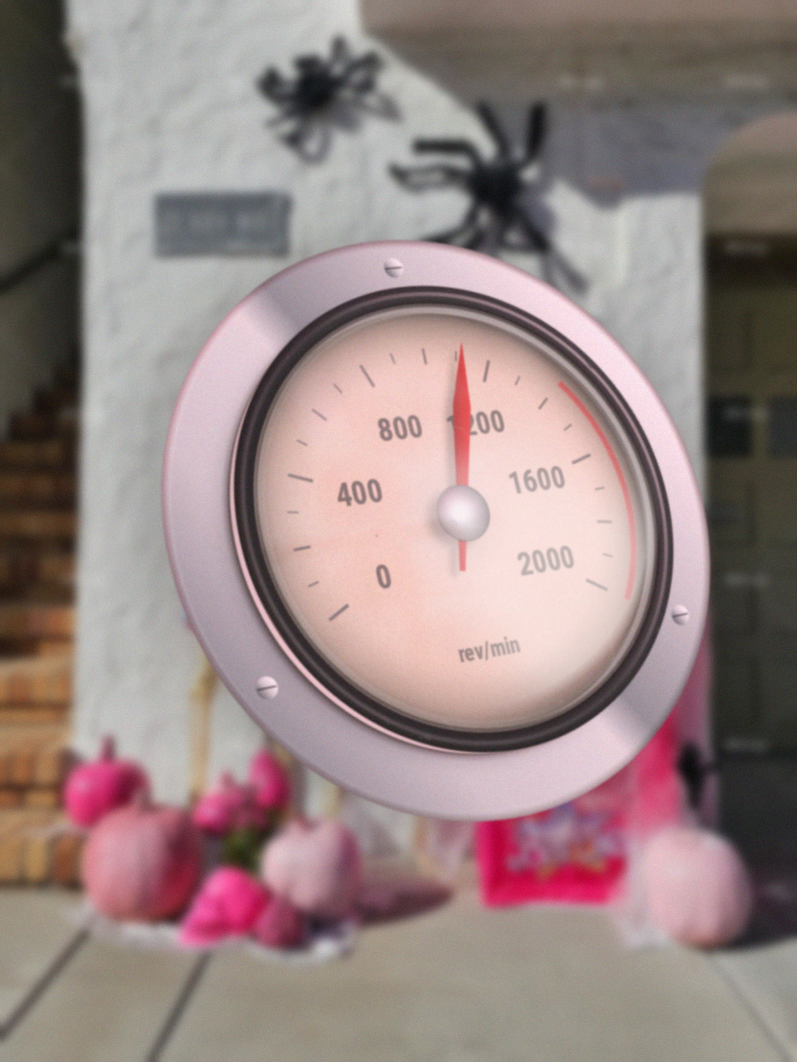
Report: 1100,rpm
